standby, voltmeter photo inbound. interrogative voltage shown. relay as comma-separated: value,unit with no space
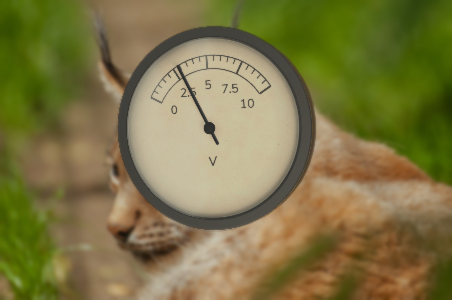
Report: 3,V
